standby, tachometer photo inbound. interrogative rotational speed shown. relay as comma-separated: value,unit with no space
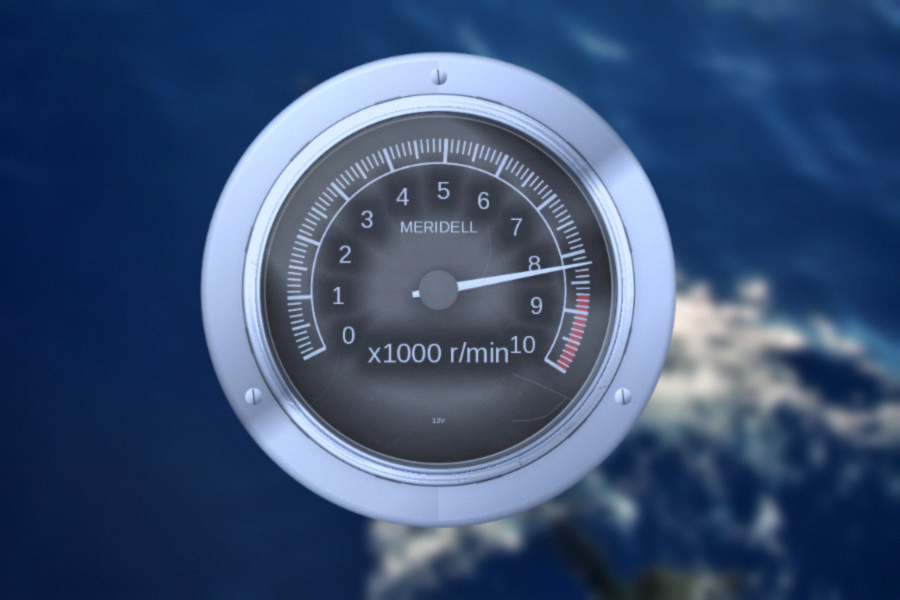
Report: 8200,rpm
